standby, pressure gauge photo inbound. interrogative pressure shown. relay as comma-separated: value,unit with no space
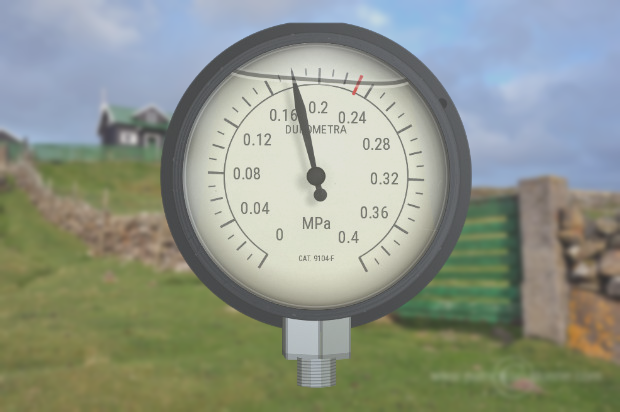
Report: 0.18,MPa
